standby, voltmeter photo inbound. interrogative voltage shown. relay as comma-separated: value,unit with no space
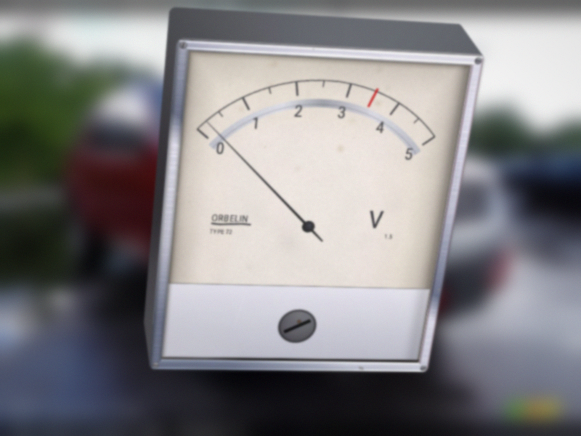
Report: 0.25,V
